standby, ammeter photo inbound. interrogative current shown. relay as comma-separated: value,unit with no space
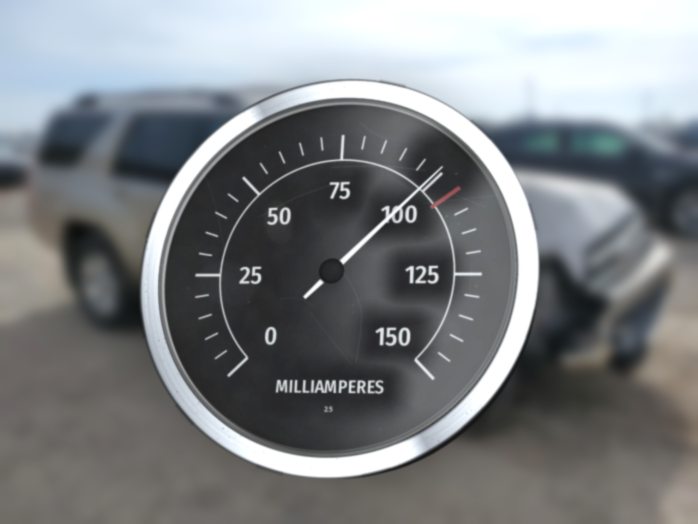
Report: 100,mA
